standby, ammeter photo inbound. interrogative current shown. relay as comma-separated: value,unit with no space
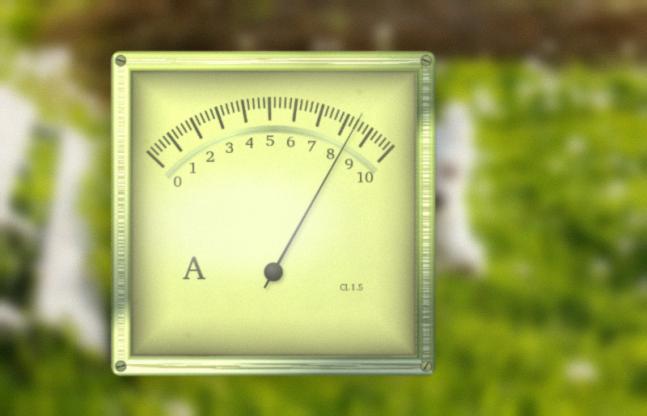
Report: 8.4,A
